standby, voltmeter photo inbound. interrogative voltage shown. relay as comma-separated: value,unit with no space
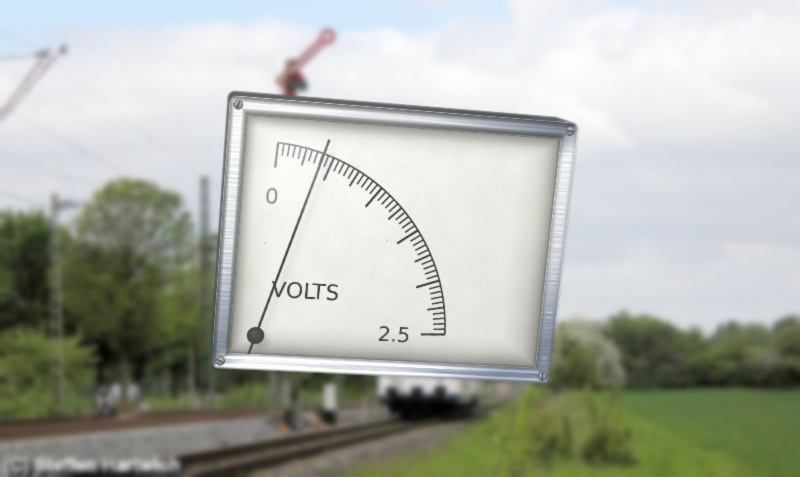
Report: 0.4,V
